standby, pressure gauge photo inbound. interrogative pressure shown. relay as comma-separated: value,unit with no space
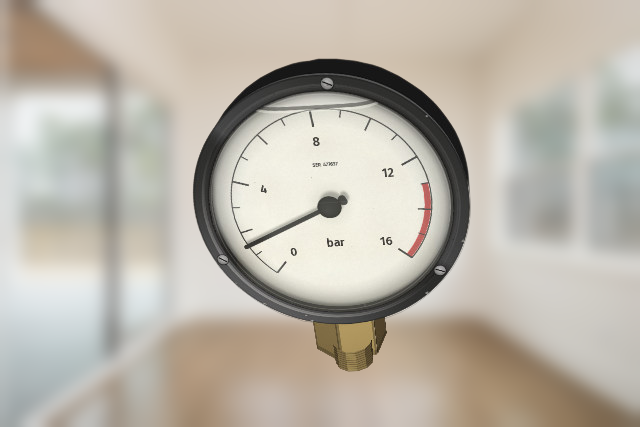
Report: 1.5,bar
